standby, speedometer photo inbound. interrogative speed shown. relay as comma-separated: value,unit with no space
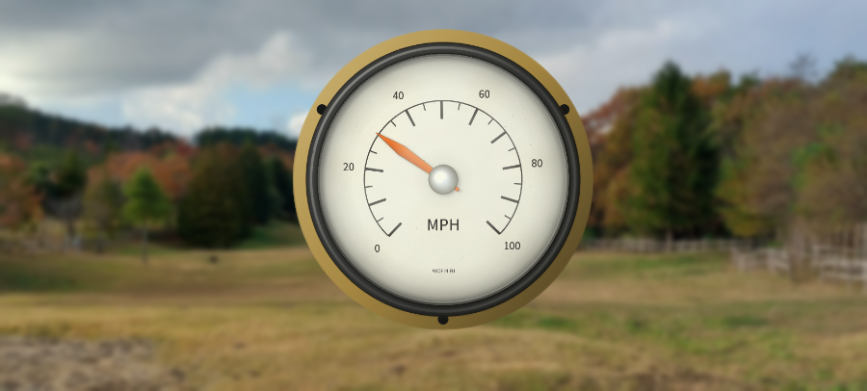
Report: 30,mph
